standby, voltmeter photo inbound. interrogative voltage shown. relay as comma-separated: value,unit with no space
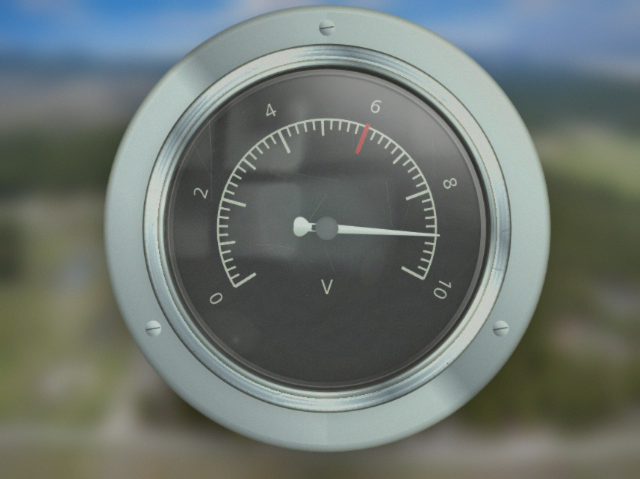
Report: 9,V
